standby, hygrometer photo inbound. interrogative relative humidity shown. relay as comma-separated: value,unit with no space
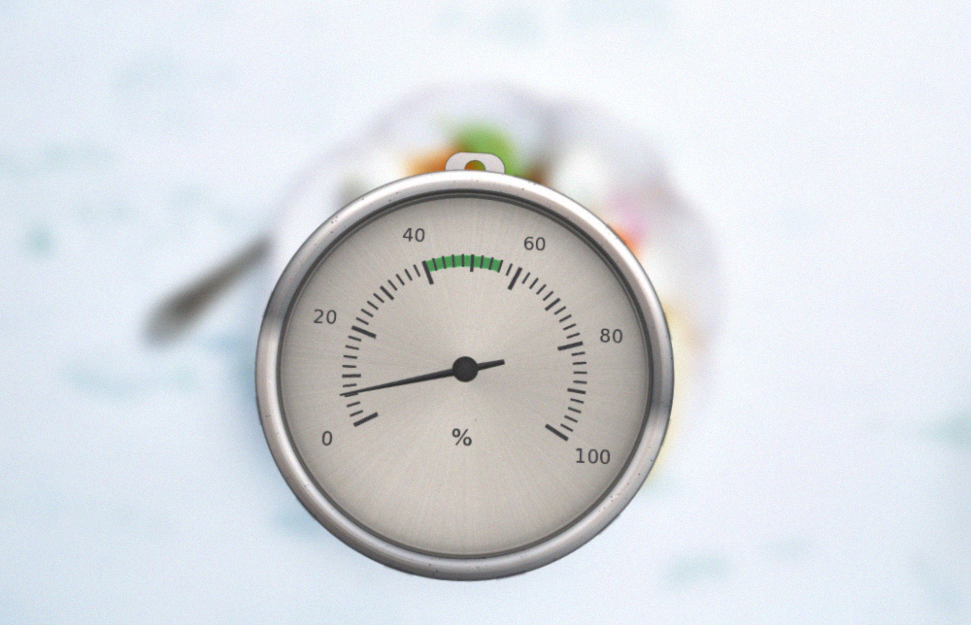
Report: 6,%
